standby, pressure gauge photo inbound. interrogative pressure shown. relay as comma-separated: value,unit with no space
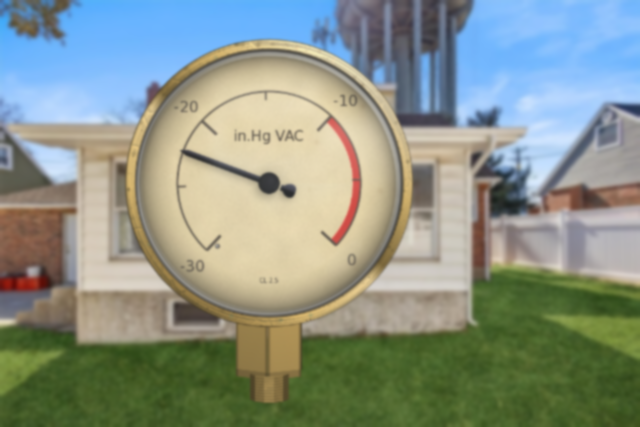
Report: -22.5,inHg
